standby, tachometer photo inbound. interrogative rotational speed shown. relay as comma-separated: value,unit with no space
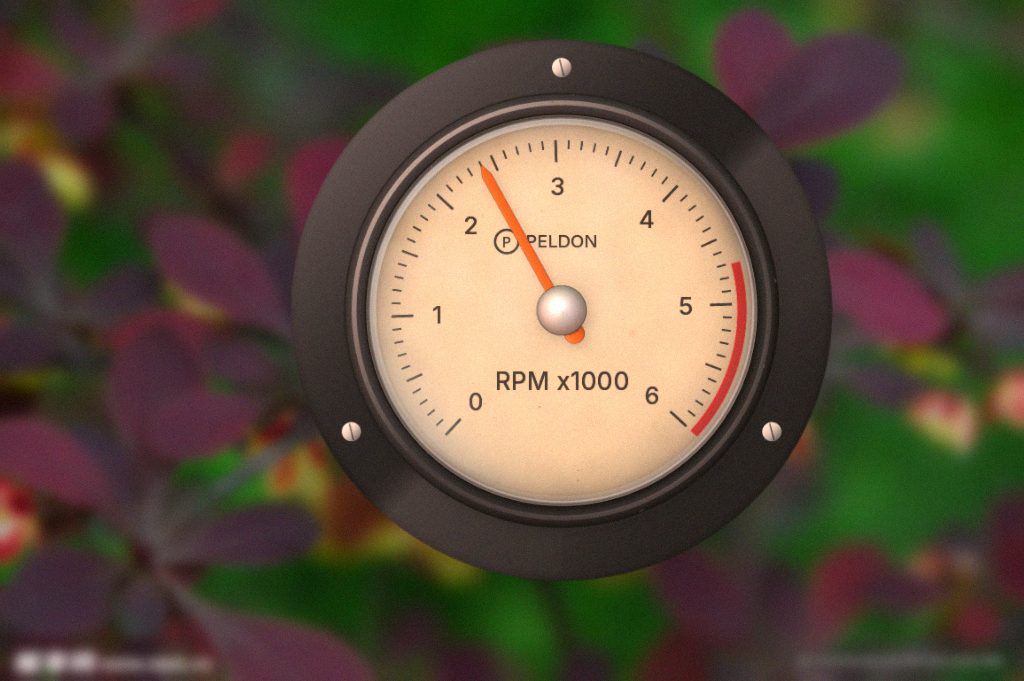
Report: 2400,rpm
